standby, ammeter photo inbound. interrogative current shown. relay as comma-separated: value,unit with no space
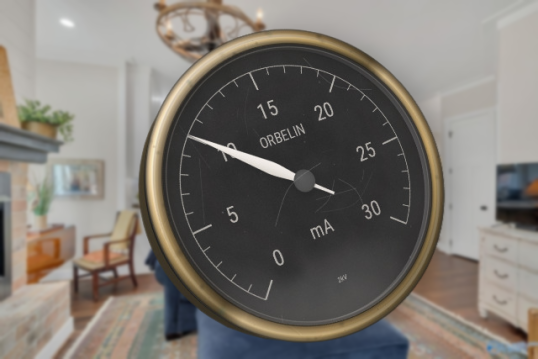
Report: 10,mA
